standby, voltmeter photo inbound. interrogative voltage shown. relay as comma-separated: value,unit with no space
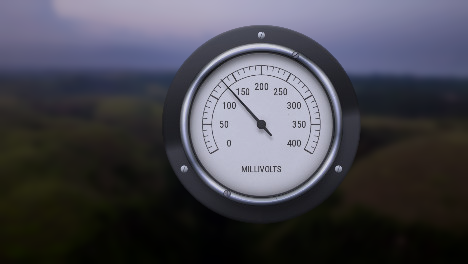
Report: 130,mV
